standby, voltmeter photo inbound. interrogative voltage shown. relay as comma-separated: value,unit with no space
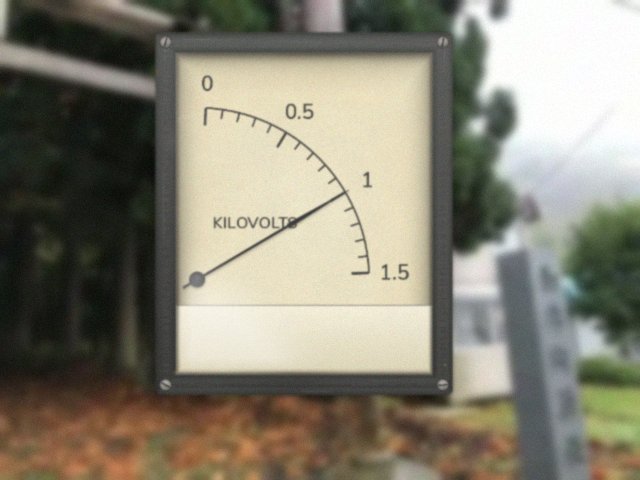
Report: 1,kV
